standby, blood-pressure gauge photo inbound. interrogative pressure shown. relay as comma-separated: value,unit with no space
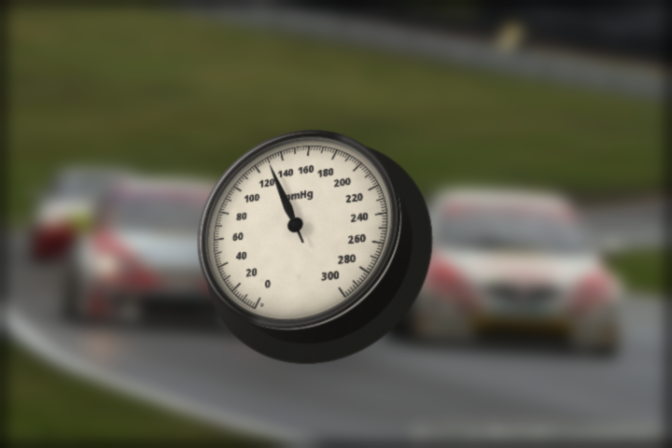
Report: 130,mmHg
